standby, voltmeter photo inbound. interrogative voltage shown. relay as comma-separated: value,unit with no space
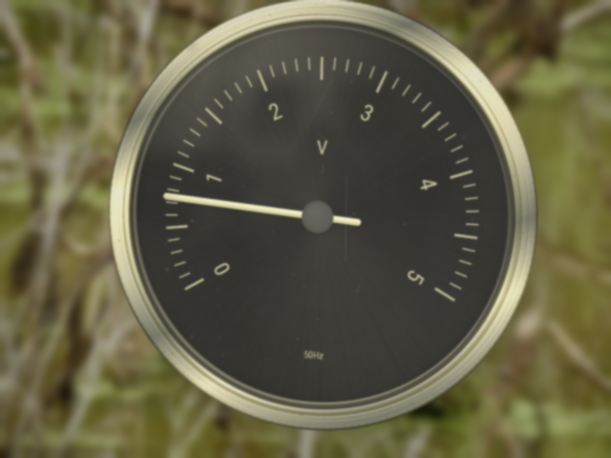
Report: 0.75,V
